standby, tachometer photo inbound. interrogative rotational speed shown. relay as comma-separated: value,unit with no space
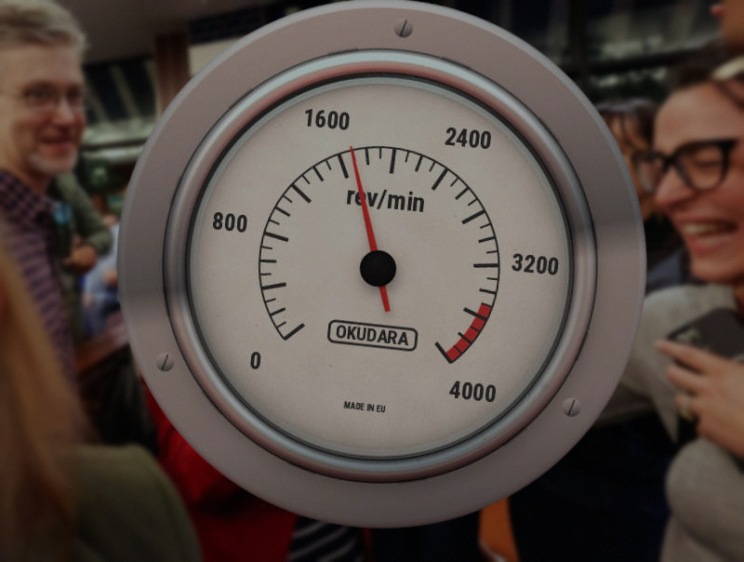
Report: 1700,rpm
